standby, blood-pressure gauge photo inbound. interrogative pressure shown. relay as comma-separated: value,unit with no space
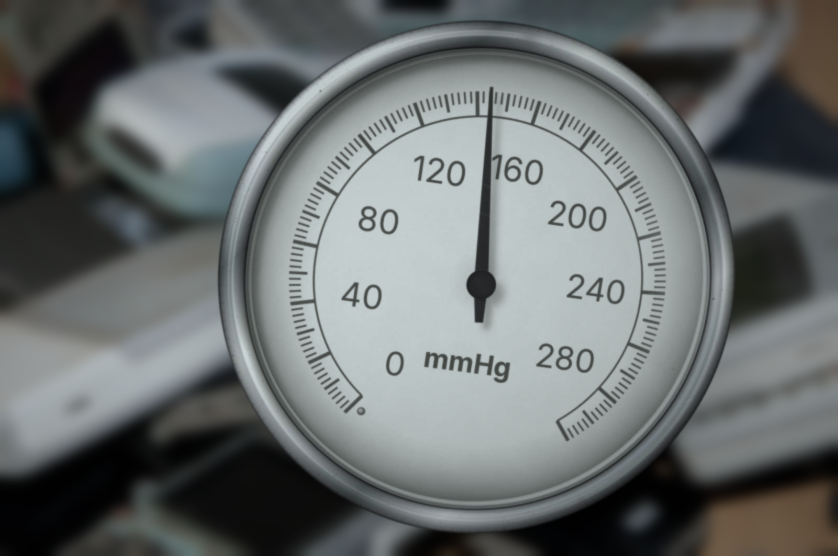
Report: 144,mmHg
